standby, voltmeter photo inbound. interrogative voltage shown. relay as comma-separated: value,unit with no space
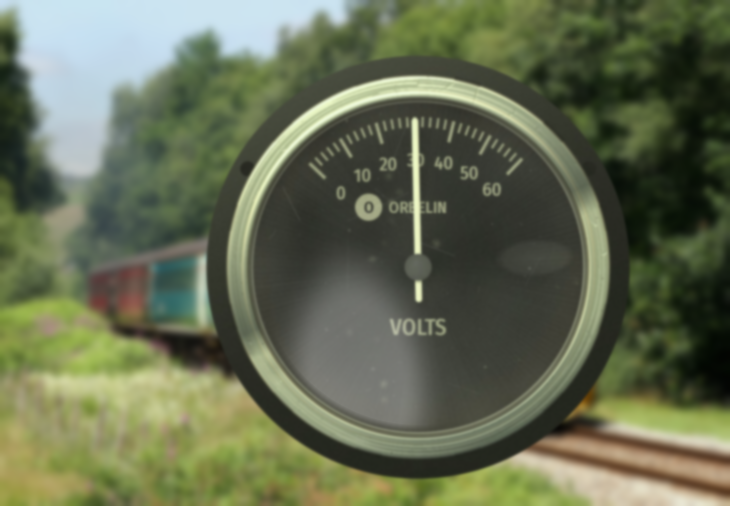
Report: 30,V
